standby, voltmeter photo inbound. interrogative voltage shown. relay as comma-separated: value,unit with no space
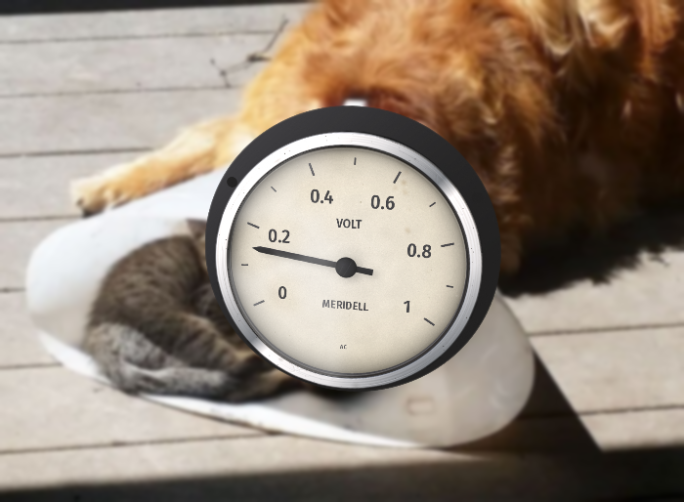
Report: 0.15,V
